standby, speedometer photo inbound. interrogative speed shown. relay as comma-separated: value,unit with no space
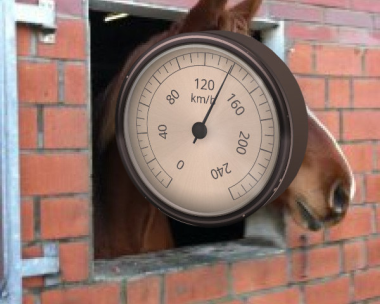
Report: 140,km/h
